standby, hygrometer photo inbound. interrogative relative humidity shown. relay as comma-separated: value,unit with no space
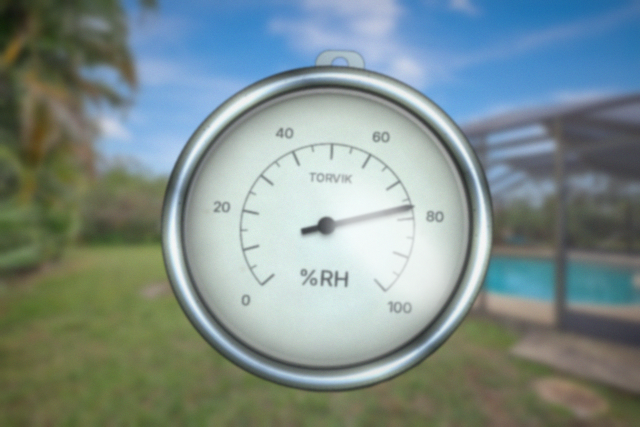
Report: 77.5,%
